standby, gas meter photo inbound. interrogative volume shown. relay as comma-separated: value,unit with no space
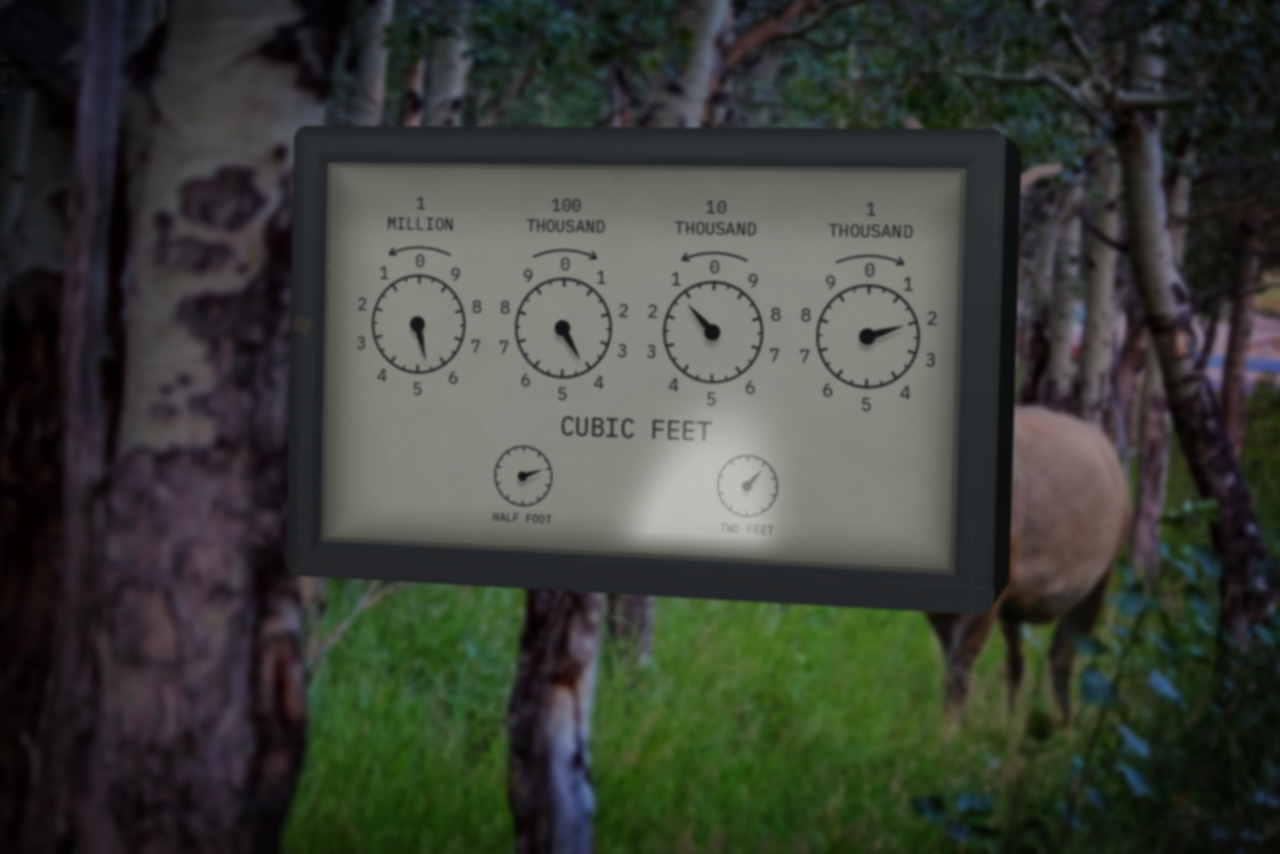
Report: 541200,ft³
